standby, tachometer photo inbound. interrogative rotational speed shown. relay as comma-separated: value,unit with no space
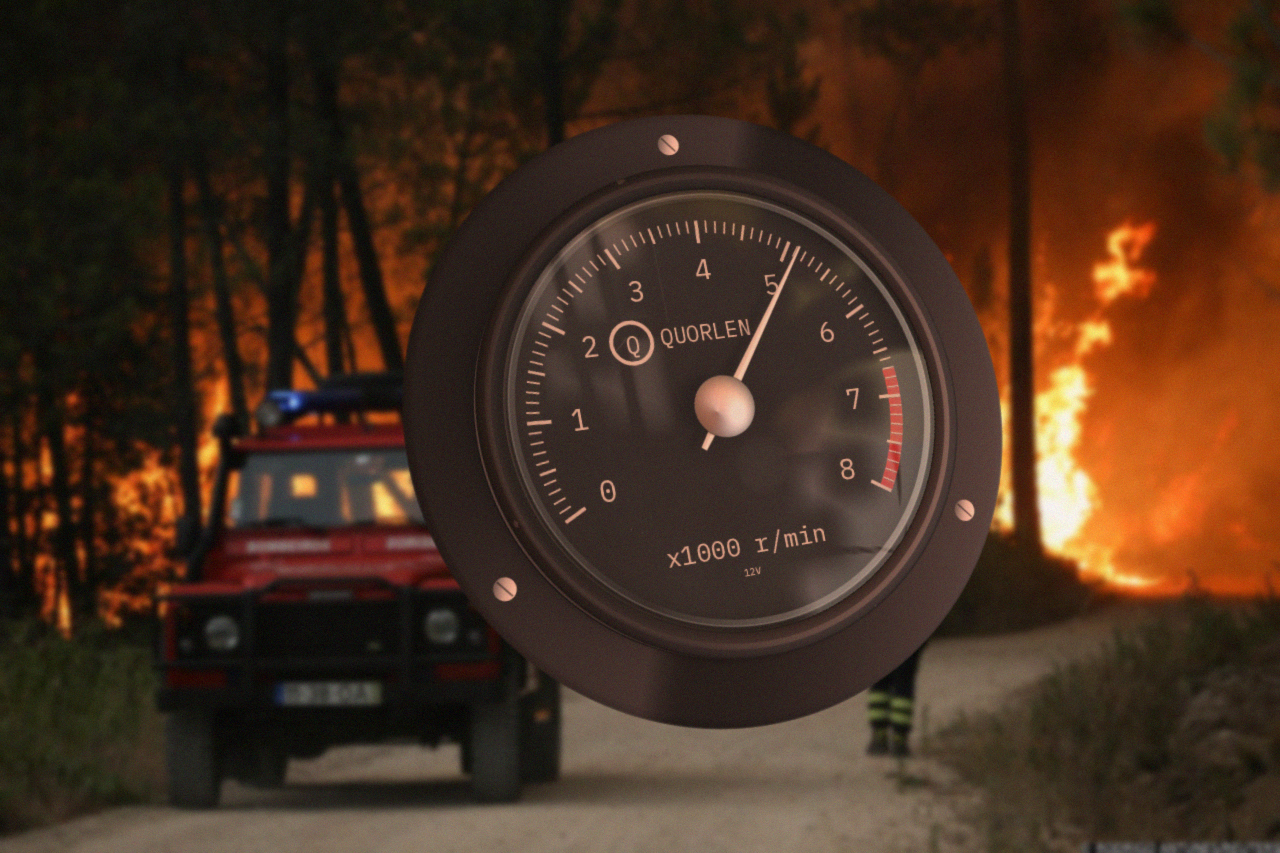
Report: 5100,rpm
